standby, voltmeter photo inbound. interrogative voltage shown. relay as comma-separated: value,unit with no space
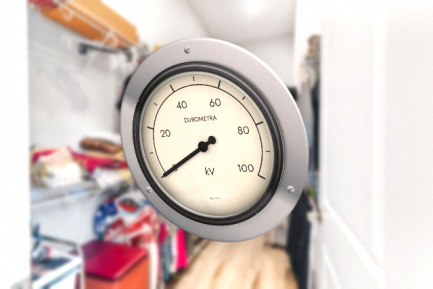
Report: 0,kV
